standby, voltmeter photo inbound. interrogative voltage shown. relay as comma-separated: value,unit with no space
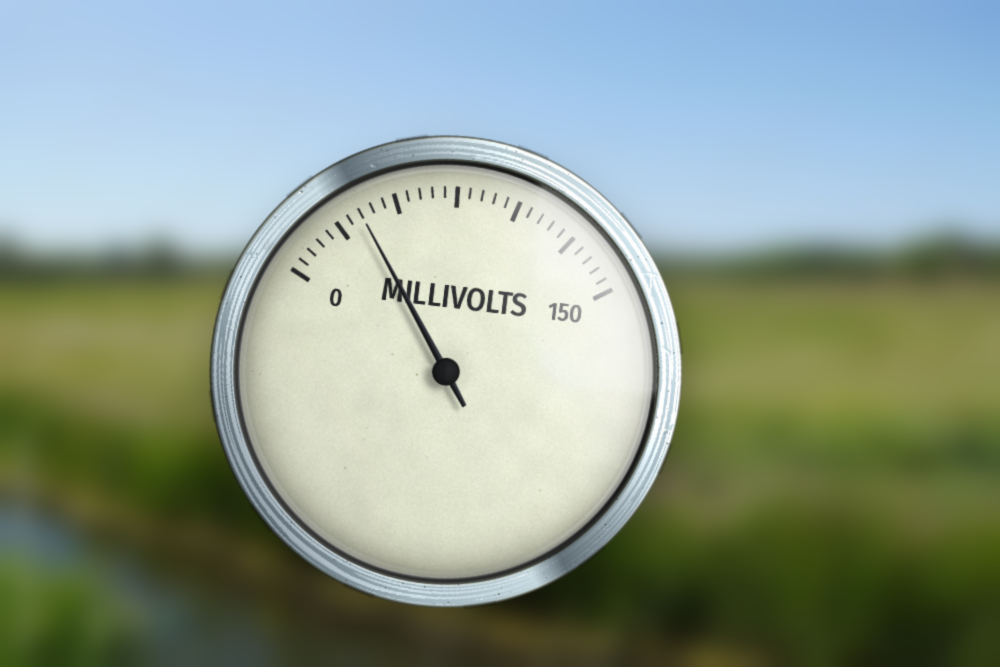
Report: 35,mV
